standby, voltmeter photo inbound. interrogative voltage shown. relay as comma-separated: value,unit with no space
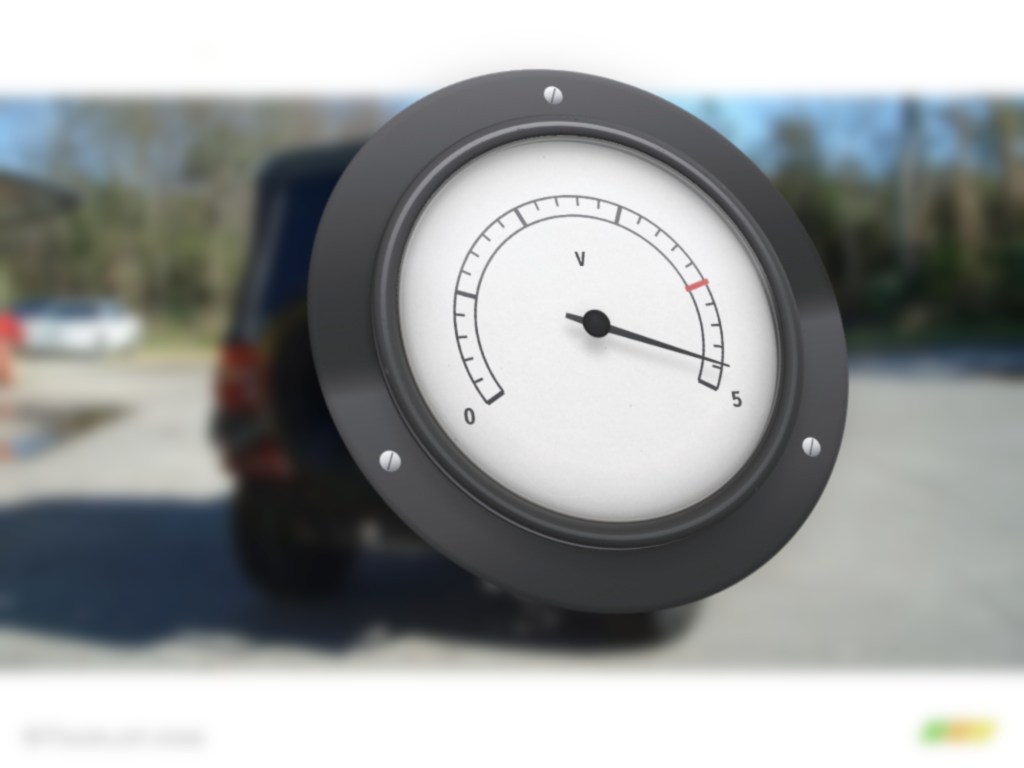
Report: 4.8,V
